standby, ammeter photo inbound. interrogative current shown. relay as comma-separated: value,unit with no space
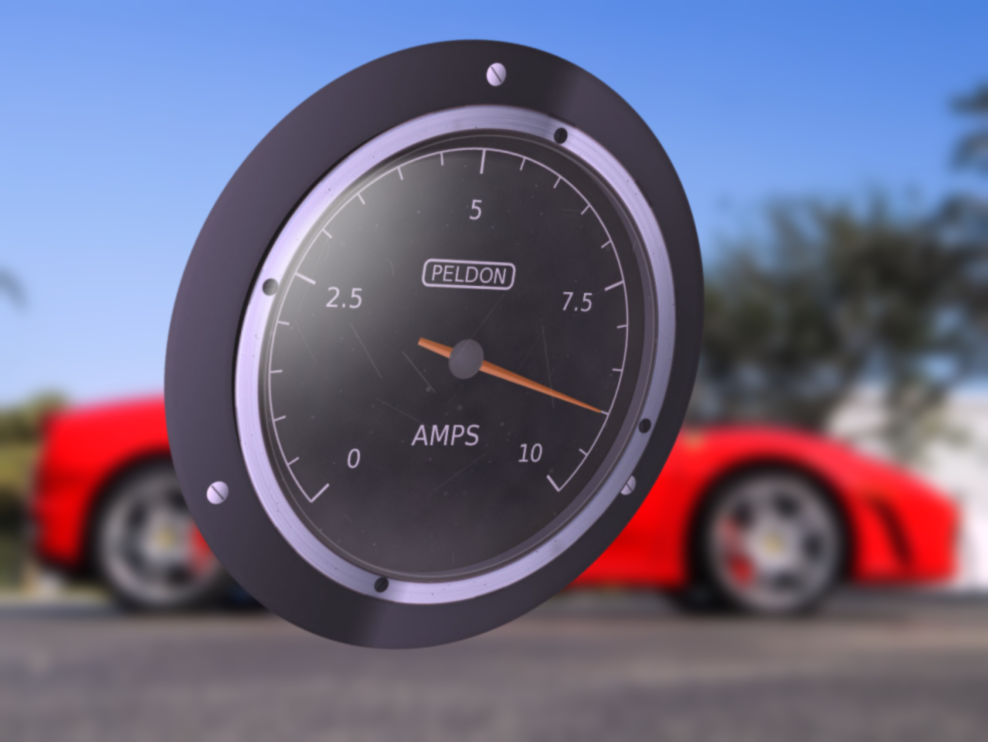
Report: 9,A
